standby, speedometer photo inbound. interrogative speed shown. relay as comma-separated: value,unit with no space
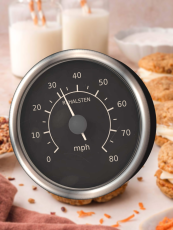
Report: 32.5,mph
